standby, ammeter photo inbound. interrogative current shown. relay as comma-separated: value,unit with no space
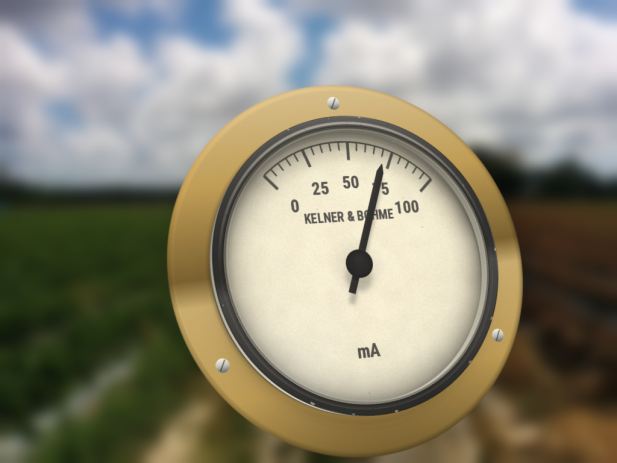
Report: 70,mA
